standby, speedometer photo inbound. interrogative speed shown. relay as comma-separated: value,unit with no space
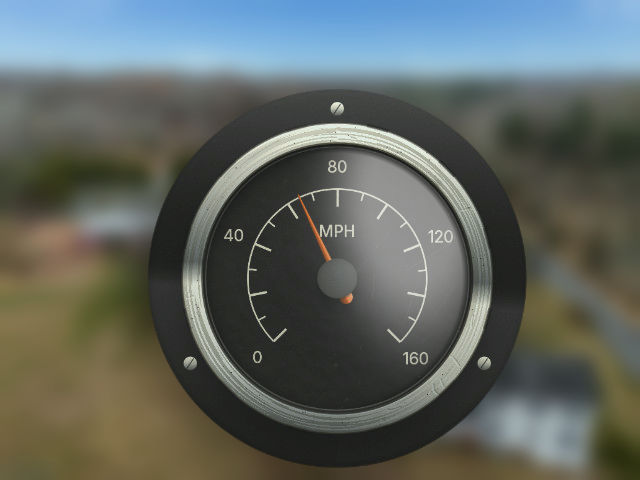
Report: 65,mph
